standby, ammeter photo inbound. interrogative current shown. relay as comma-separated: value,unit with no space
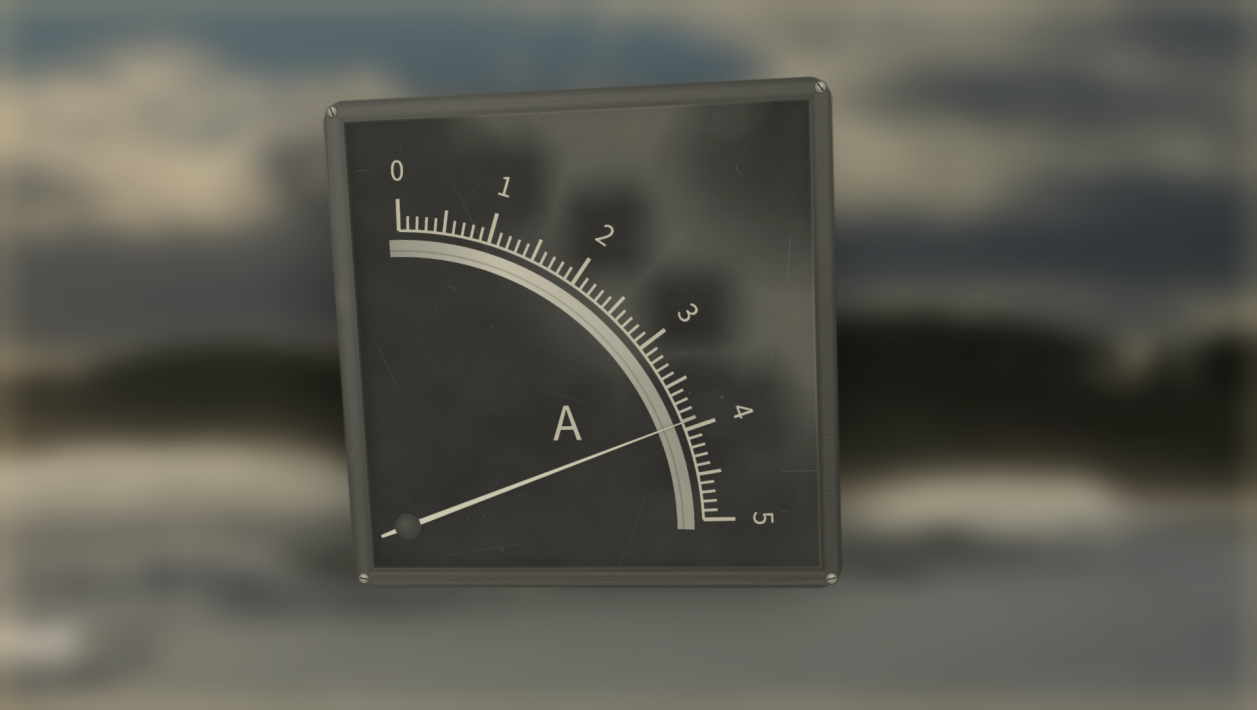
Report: 3.9,A
